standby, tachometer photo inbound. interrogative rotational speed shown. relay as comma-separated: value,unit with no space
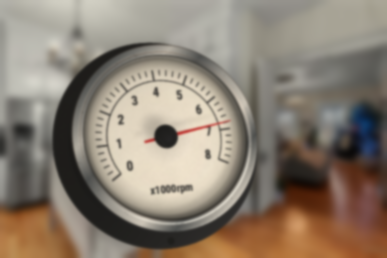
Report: 6800,rpm
